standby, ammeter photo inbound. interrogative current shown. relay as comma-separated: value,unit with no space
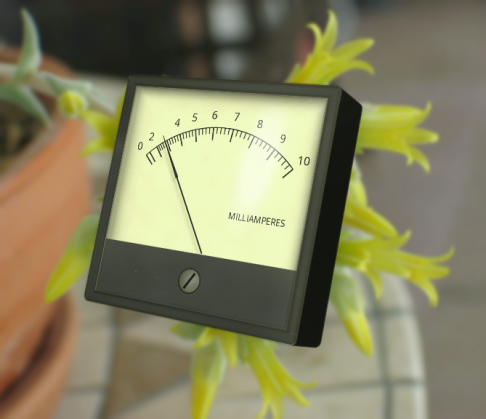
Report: 3,mA
